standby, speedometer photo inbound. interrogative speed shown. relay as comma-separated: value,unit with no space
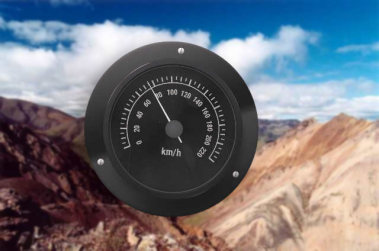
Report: 75,km/h
